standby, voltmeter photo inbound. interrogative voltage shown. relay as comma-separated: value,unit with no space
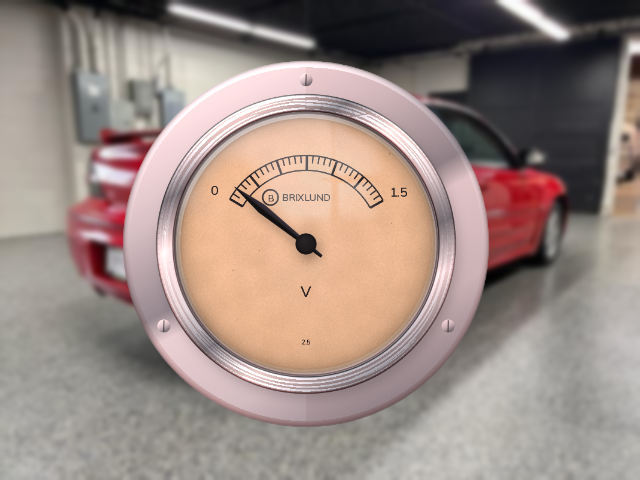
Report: 0.1,V
